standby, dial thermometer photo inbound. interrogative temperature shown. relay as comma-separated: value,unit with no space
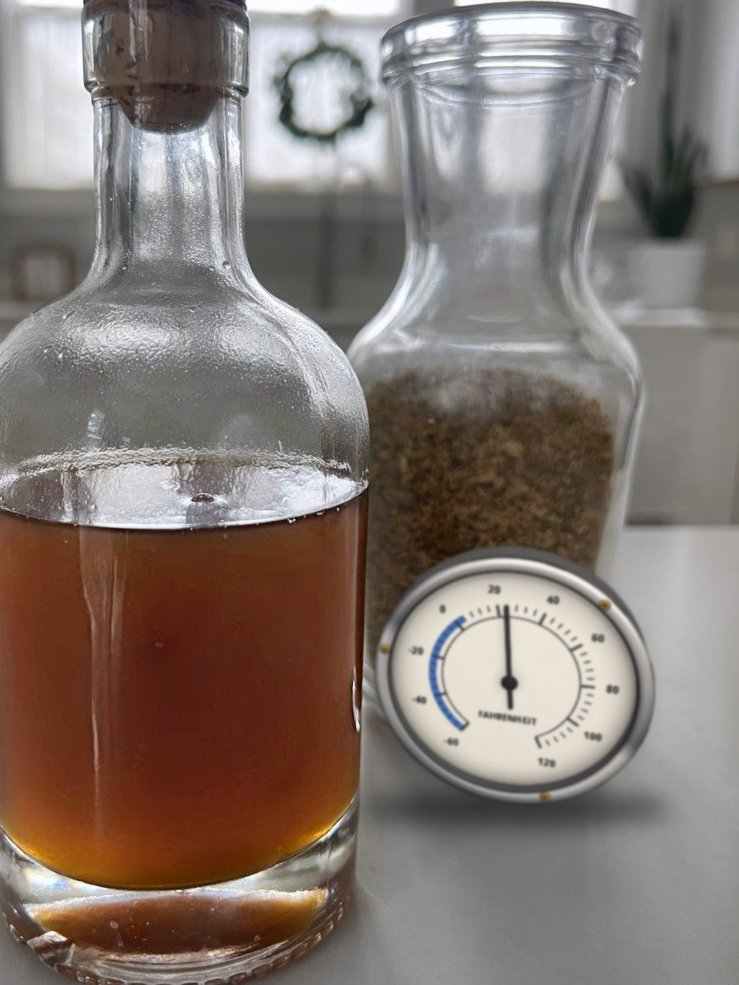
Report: 24,°F
